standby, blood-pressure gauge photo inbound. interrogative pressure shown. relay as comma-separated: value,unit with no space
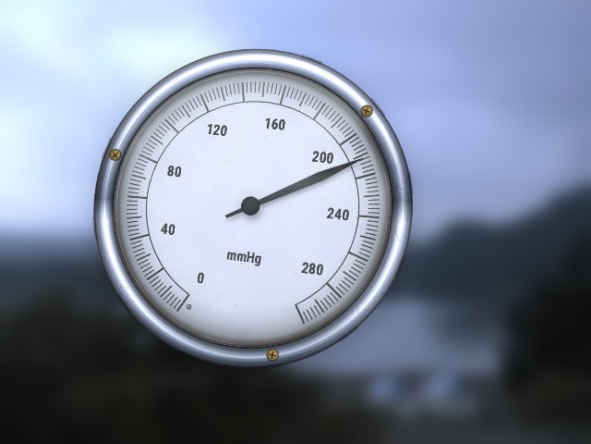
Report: 212,mmHg
